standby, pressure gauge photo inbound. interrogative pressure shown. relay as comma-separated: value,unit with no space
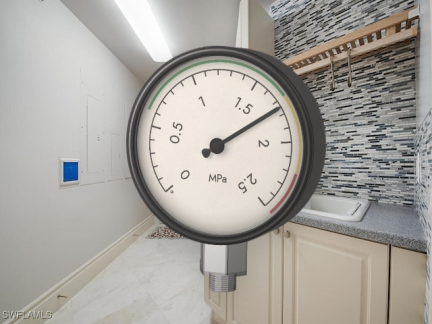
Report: 1.75,MPa
